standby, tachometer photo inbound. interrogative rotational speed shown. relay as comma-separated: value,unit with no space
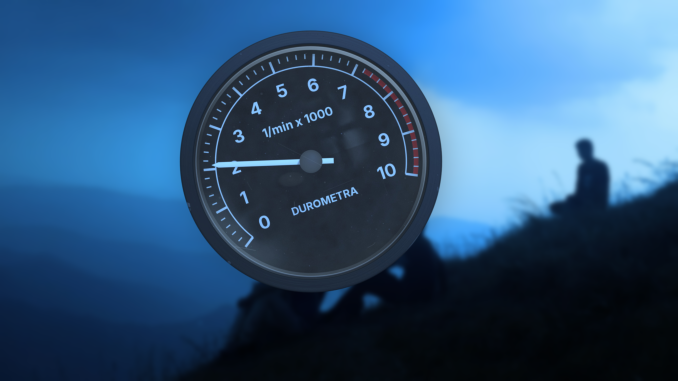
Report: 2100,rpm
